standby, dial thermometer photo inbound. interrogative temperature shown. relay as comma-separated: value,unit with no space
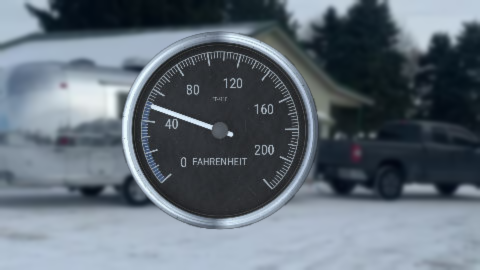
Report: 50,°F
